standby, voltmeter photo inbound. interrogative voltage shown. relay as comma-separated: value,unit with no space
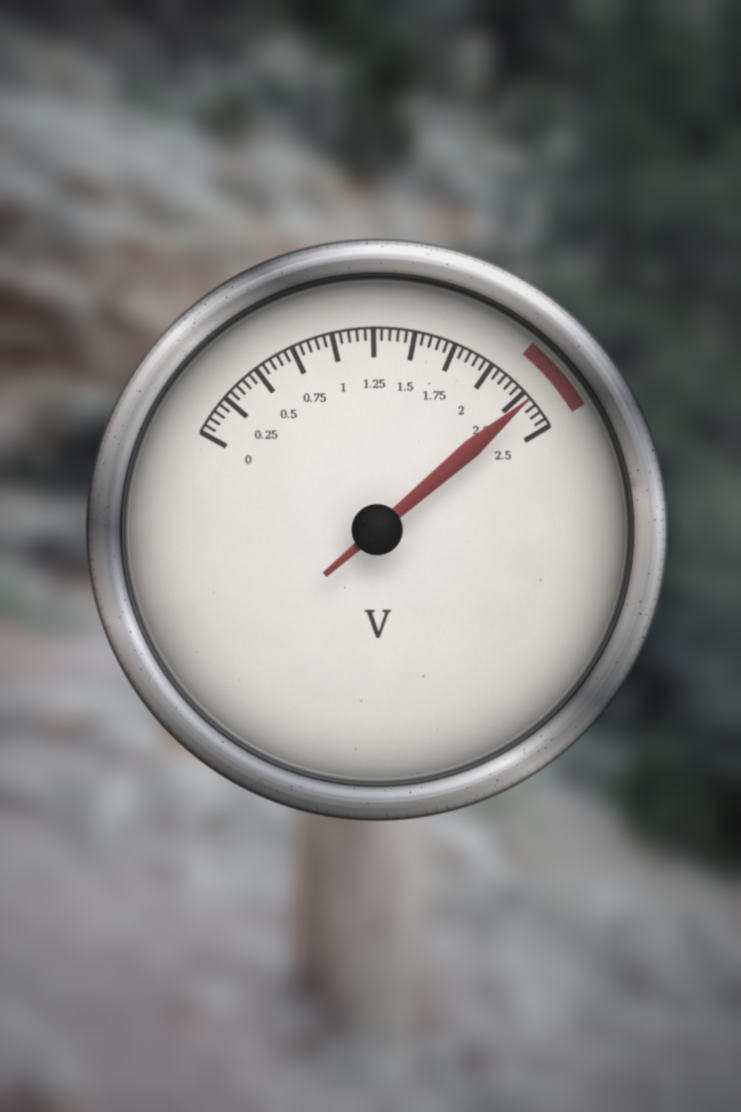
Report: 2.3,V
